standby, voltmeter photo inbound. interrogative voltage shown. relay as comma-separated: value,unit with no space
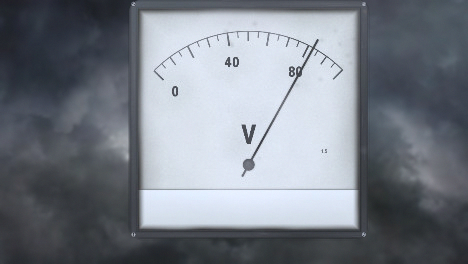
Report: 82.5,V
